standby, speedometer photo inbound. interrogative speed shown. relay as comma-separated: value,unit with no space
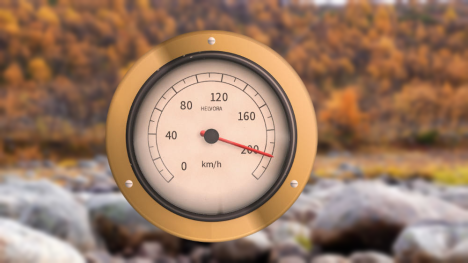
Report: 200,km/h
